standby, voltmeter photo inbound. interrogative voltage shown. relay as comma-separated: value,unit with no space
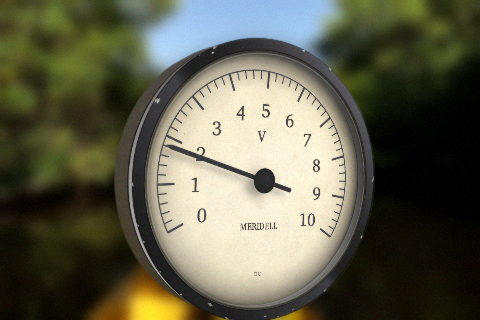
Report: 1.8,V
